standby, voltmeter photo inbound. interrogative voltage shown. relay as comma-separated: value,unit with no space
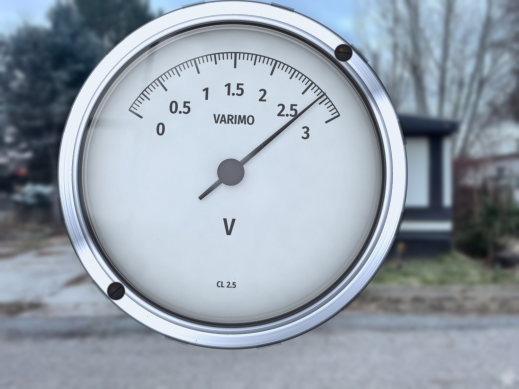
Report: 2.7,V
